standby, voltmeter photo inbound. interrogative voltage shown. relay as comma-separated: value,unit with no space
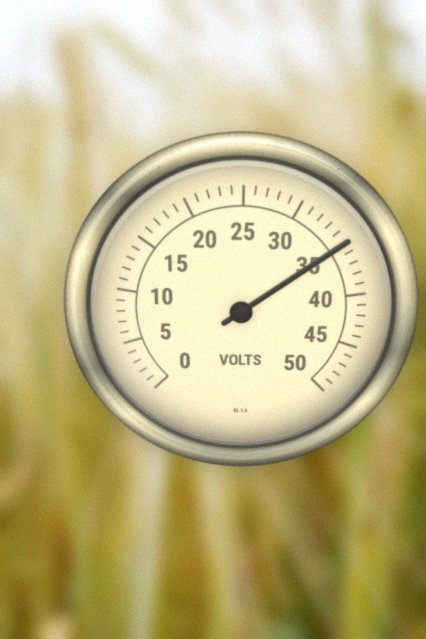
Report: 35,V
